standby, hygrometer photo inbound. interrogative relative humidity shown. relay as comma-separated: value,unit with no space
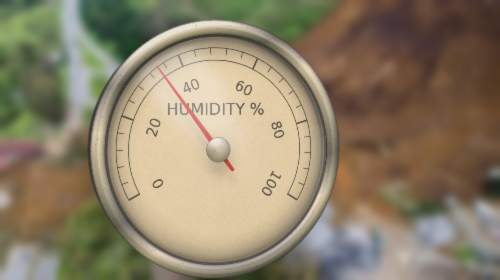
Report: 34,%
